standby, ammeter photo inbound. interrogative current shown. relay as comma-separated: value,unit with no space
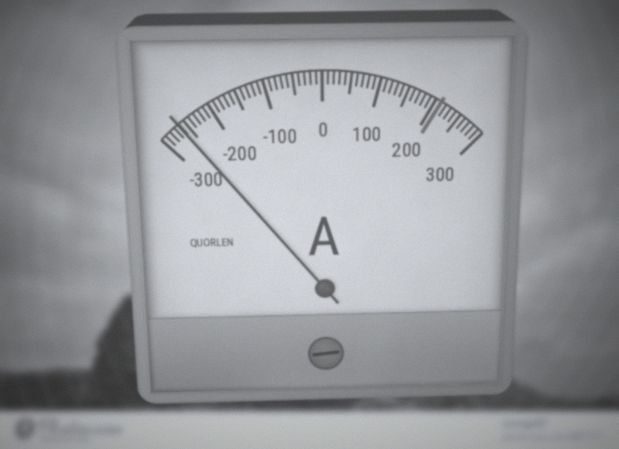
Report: -260,A
